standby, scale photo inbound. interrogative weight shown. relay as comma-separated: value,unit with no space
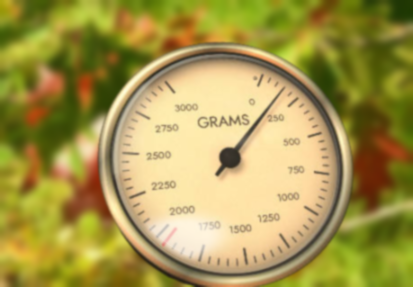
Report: 150,g
